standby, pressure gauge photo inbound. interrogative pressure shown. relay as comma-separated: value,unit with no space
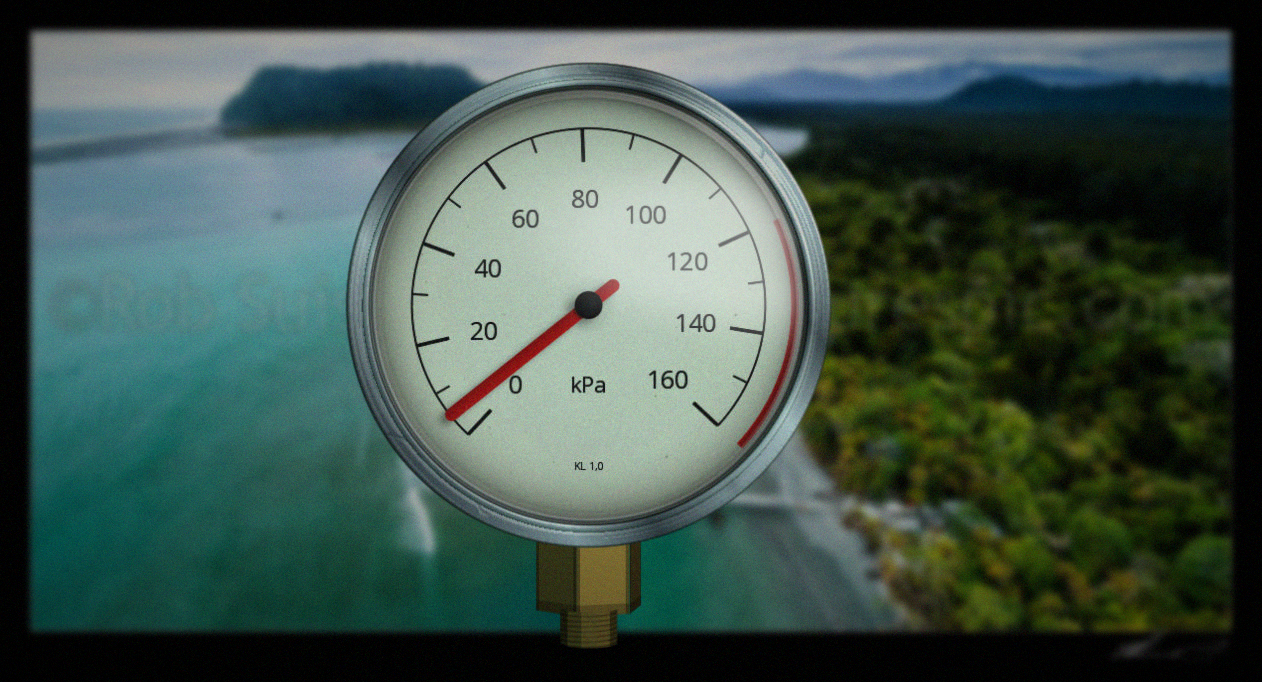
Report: 5,kPa
